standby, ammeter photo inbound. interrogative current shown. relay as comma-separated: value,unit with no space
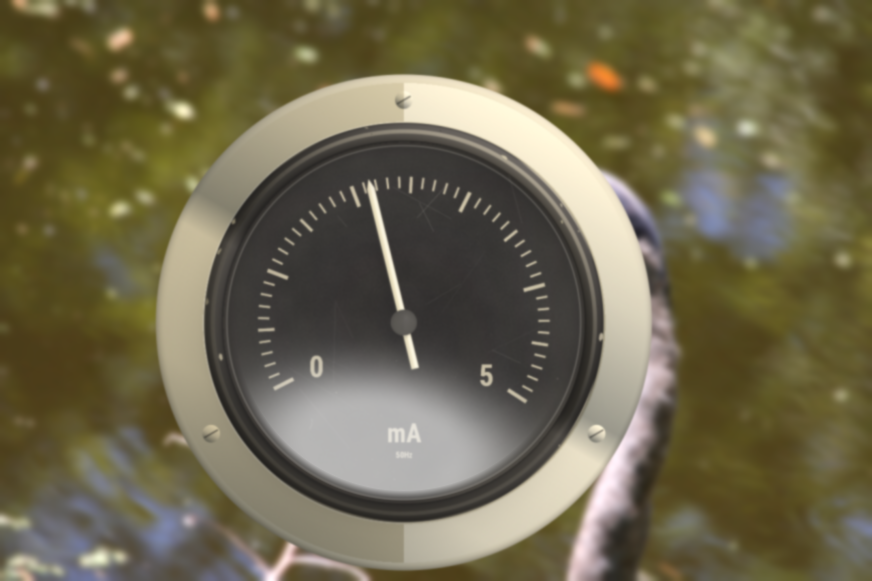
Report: 2.15,mA
